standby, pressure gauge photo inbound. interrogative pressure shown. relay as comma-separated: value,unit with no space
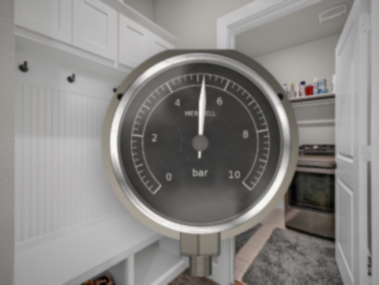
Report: 5.2,bar
